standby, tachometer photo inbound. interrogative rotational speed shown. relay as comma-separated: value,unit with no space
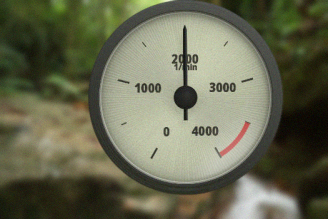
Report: 2000,rpm
